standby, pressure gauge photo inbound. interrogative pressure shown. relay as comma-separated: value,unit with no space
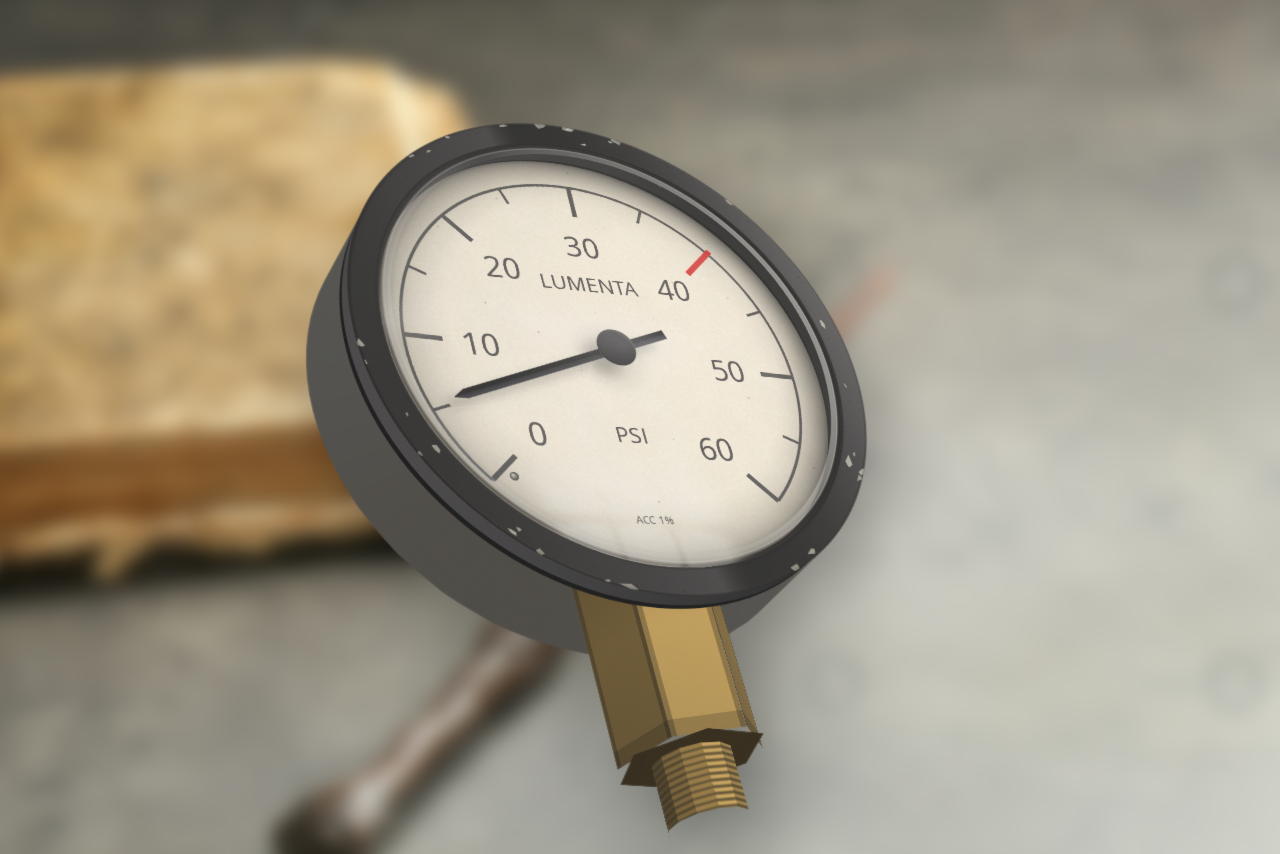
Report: 5,psi
